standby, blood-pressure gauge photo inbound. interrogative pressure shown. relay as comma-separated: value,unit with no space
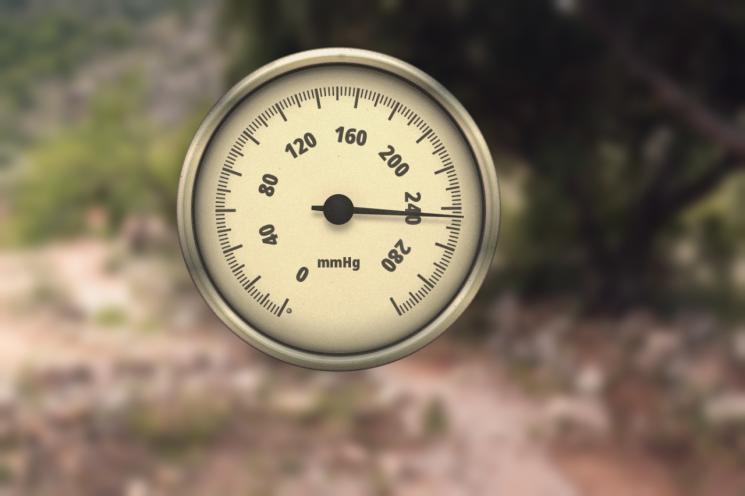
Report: 244,mmHg
